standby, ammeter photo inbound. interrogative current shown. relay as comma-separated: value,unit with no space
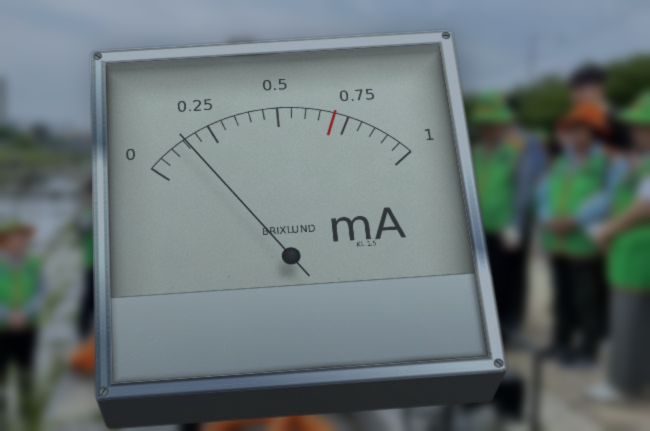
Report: 0.15,mA
